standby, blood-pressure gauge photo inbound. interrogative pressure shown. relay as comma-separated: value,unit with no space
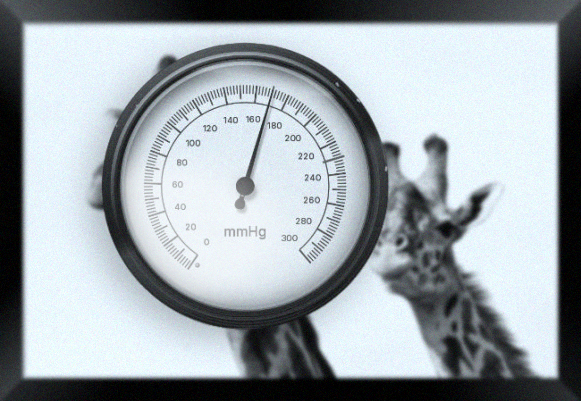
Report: 170,mmHg
